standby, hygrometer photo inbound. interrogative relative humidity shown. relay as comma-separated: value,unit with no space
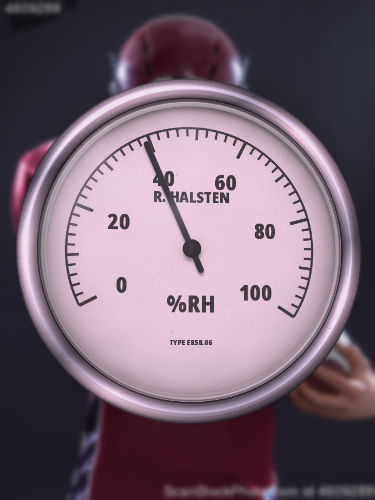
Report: 39,%
